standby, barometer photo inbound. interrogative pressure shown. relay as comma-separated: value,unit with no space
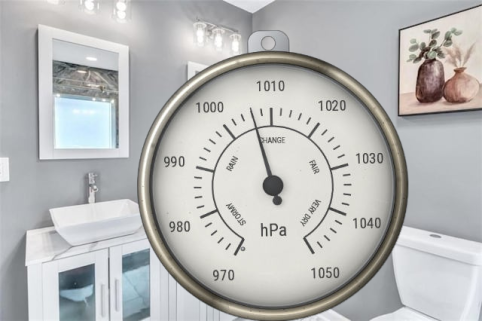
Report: 1006,hPa
